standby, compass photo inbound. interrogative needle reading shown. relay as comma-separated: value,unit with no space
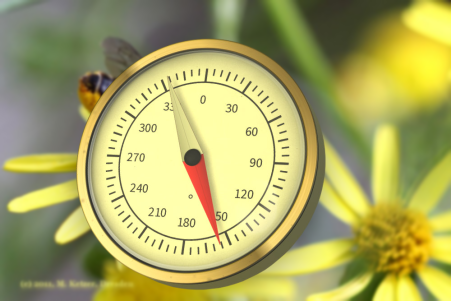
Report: 155,°
